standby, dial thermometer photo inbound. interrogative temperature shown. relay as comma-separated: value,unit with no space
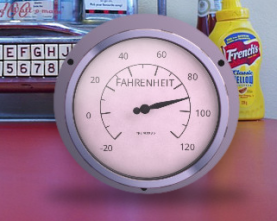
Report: 90,°F
